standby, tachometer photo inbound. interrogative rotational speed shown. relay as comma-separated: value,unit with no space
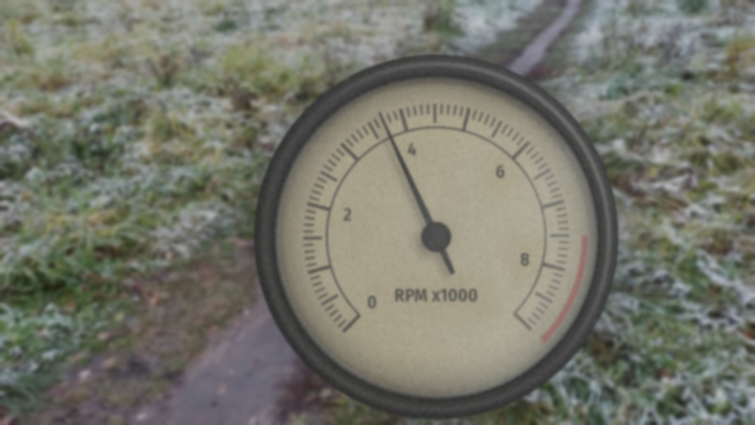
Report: 3700,rpm
